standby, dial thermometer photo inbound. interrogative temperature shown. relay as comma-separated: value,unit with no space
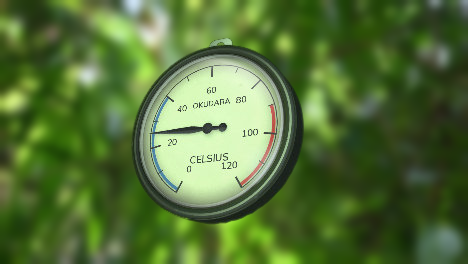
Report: 25,°C
